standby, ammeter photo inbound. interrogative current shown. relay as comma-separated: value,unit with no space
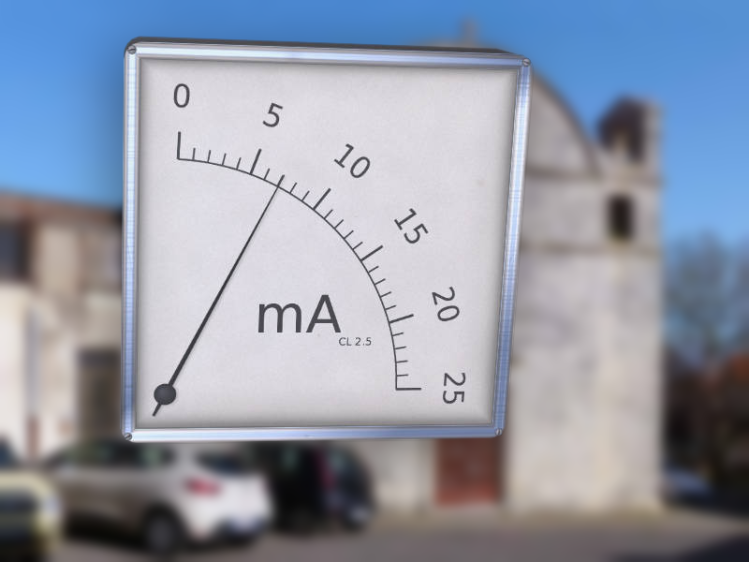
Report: 7,mA
